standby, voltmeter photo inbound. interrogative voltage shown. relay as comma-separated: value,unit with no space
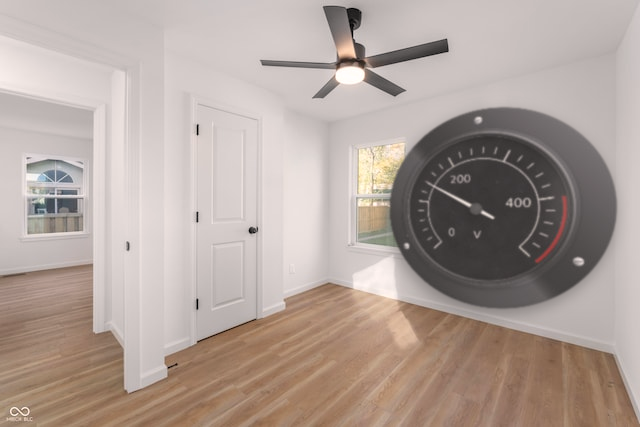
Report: 140,V
